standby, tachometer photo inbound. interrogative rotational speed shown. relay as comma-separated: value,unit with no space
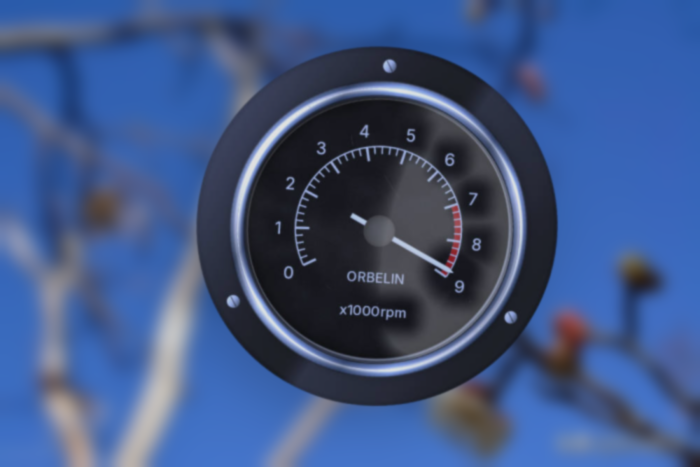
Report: 8800,rpm
